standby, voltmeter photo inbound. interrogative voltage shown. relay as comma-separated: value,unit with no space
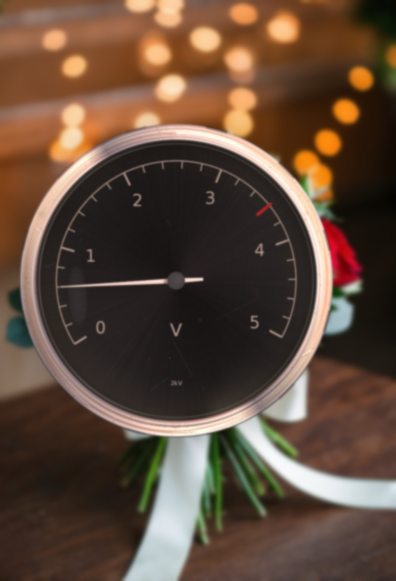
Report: 0.6,V
